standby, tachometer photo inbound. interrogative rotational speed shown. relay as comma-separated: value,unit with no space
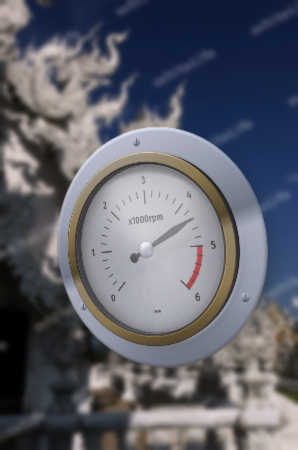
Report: 4400,rpm
